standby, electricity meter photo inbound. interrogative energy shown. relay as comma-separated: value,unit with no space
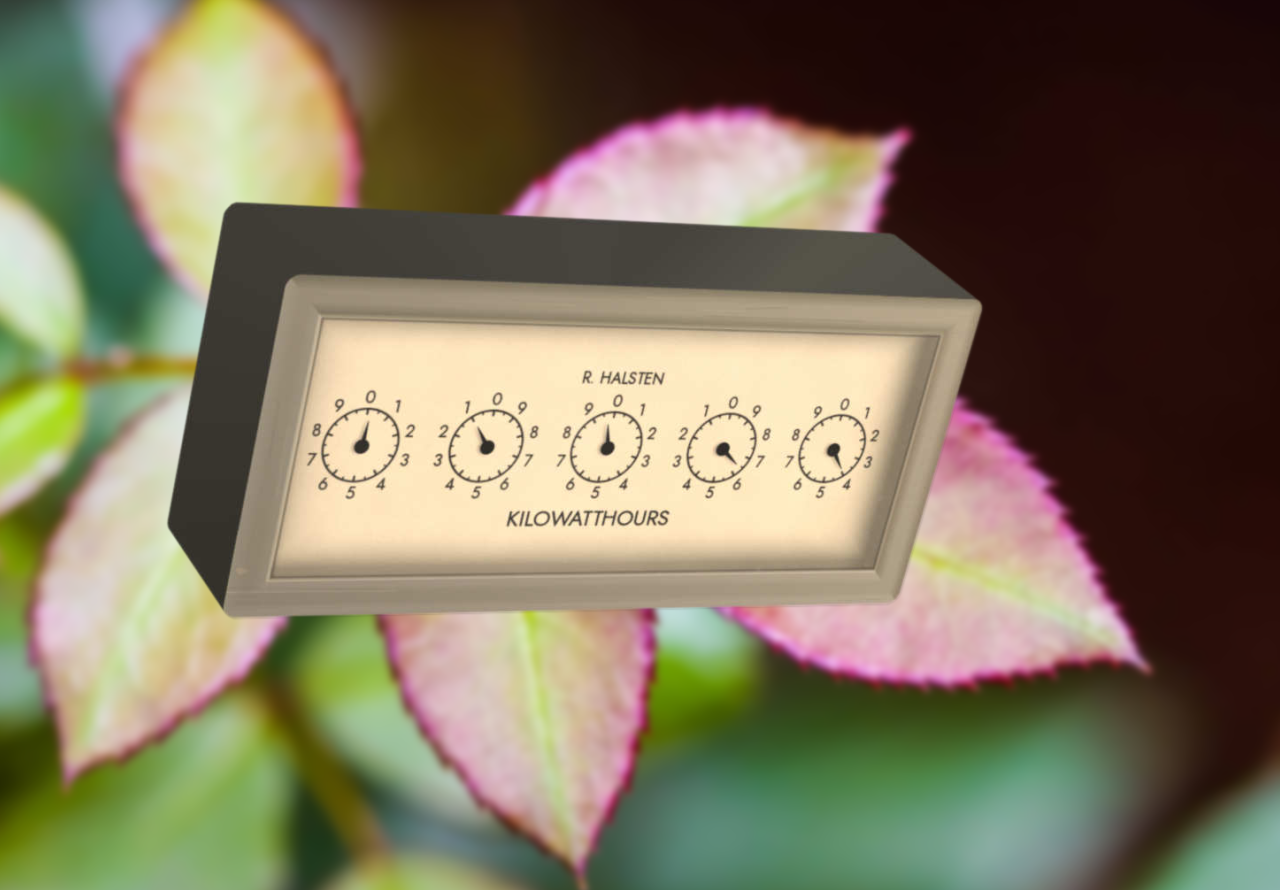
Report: 964,kWh
